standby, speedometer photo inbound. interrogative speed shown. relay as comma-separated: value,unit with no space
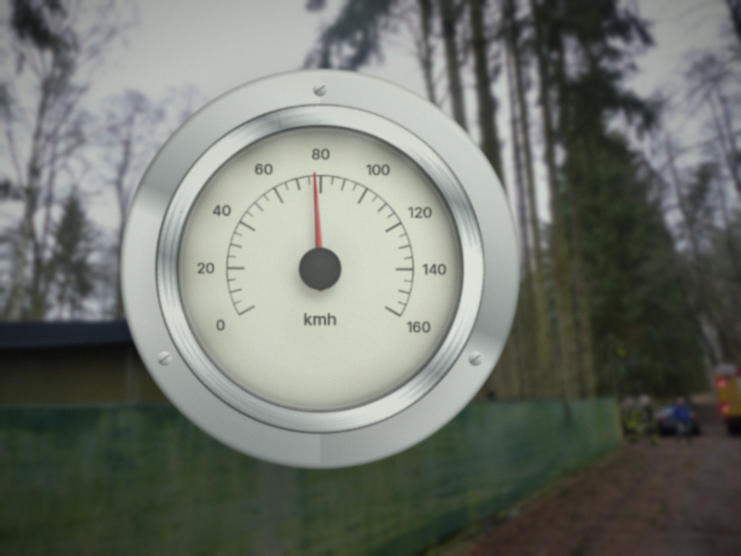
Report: 77.5,km/h
